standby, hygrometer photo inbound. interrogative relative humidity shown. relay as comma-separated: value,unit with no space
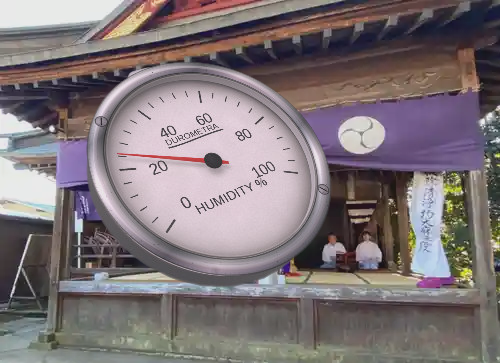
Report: 24,%
